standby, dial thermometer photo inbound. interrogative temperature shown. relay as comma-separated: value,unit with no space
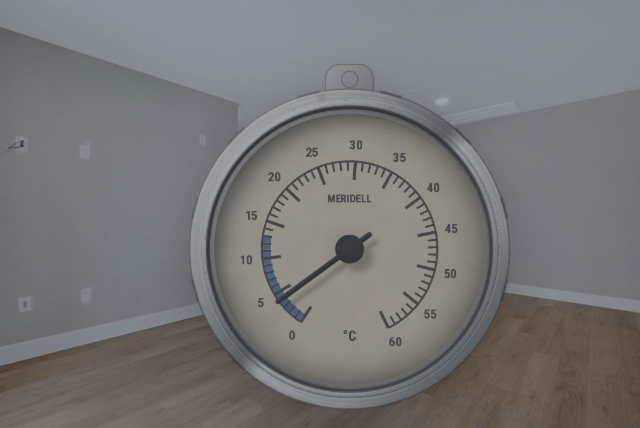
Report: 4,°C
